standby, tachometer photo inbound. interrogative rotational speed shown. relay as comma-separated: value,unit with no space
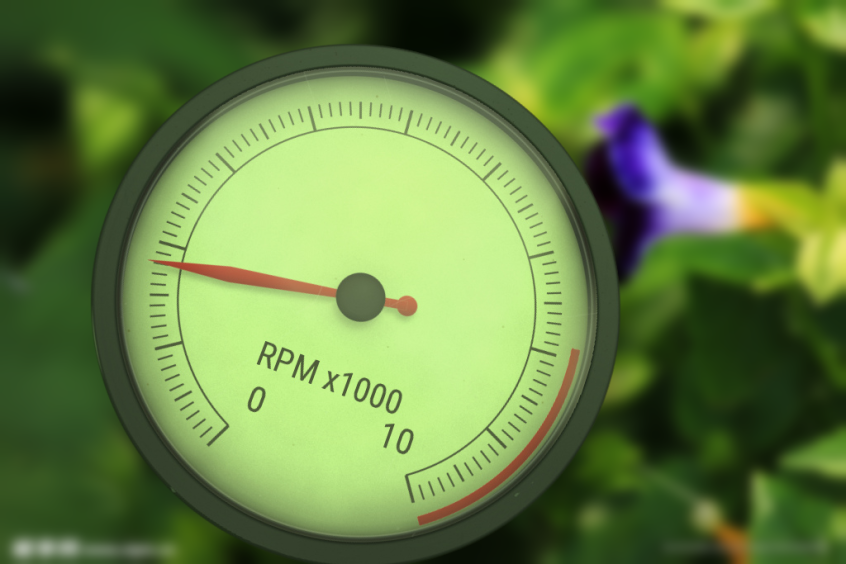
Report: 1800,rpm
